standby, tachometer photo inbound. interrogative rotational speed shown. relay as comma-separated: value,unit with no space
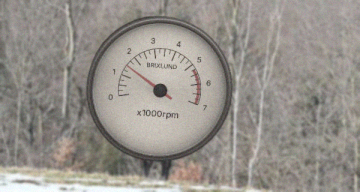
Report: 1500,rpm
